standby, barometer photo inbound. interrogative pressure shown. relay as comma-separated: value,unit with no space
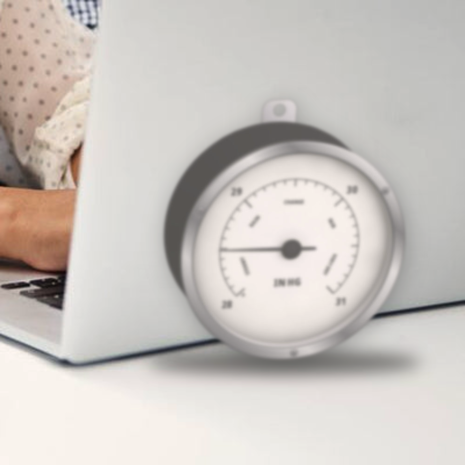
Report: 28.5,inHg
